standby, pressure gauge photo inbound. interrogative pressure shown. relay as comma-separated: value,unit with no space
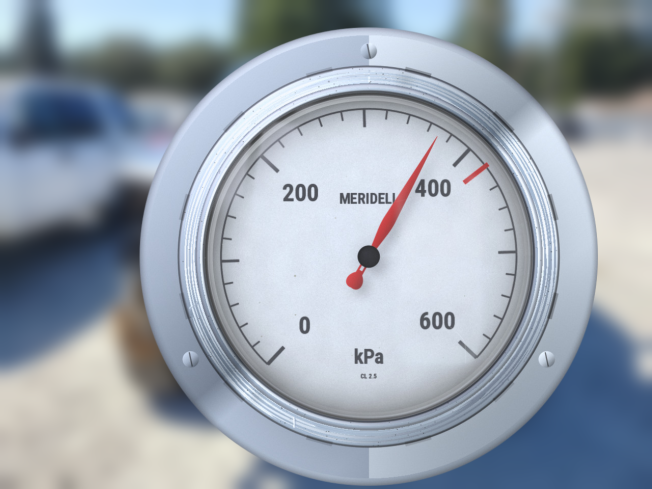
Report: 370,kPa
